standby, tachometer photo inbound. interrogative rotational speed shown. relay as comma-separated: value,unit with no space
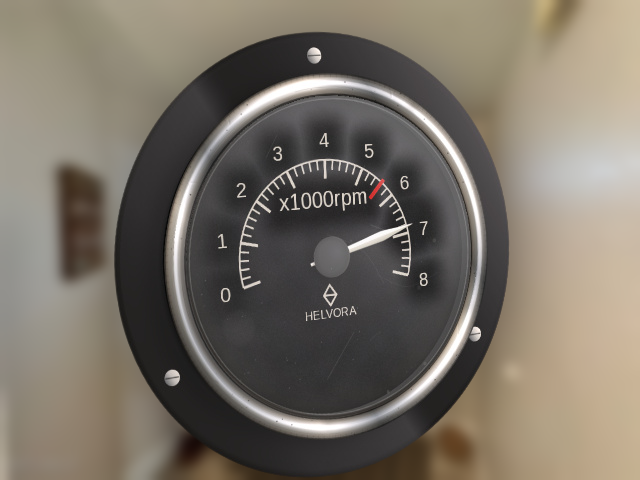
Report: 6800,rpm
